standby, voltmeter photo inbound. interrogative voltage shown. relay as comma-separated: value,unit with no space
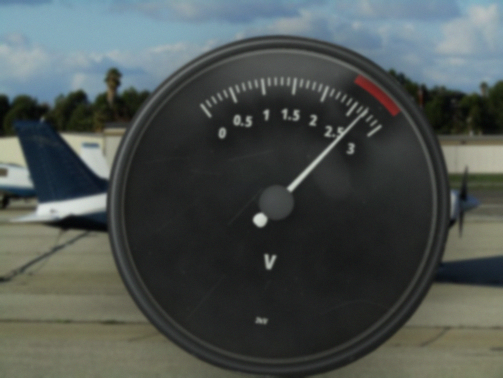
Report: 2.7,V
